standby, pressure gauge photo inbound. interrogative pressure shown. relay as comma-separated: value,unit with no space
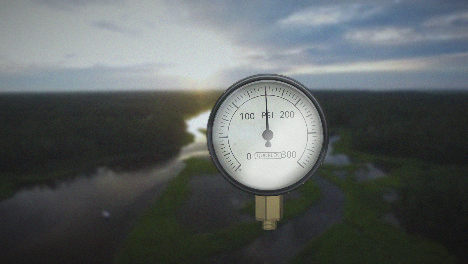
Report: 150,psi
